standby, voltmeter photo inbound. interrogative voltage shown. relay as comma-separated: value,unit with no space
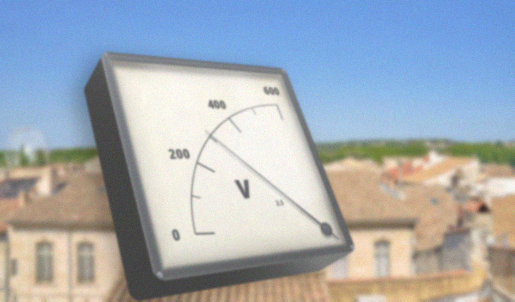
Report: 300,V
